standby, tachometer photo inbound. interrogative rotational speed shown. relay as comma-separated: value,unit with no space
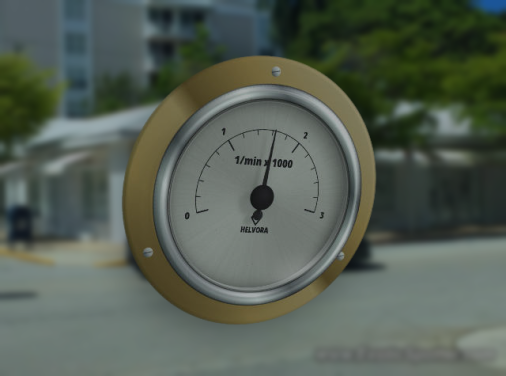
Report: 1600,rpm
